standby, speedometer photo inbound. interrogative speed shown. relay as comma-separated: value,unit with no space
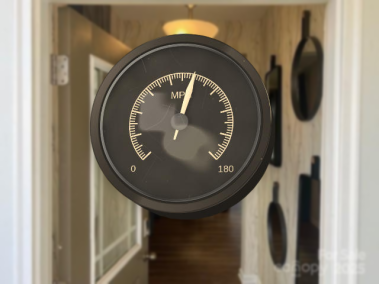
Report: 100,mph
